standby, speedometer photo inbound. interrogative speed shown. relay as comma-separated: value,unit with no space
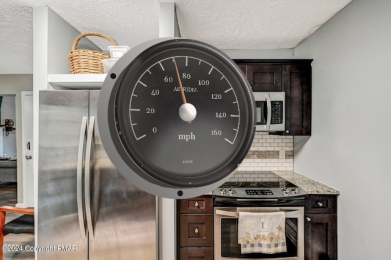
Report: 70,mph
